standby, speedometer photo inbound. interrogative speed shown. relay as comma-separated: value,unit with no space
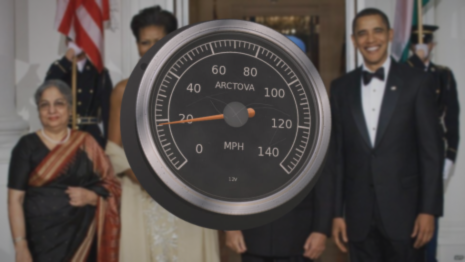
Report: 18,mph
